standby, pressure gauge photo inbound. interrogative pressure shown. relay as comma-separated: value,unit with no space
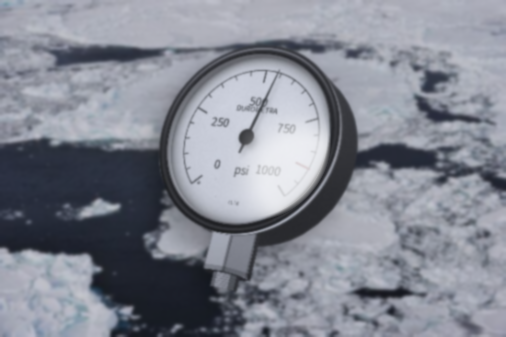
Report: 550,psi
